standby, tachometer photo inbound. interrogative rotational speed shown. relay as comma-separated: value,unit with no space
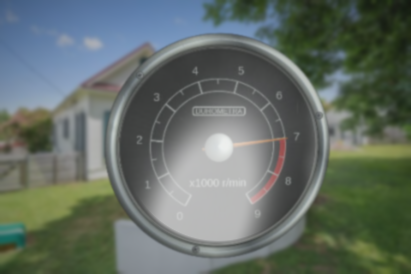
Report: 7000,rpm
